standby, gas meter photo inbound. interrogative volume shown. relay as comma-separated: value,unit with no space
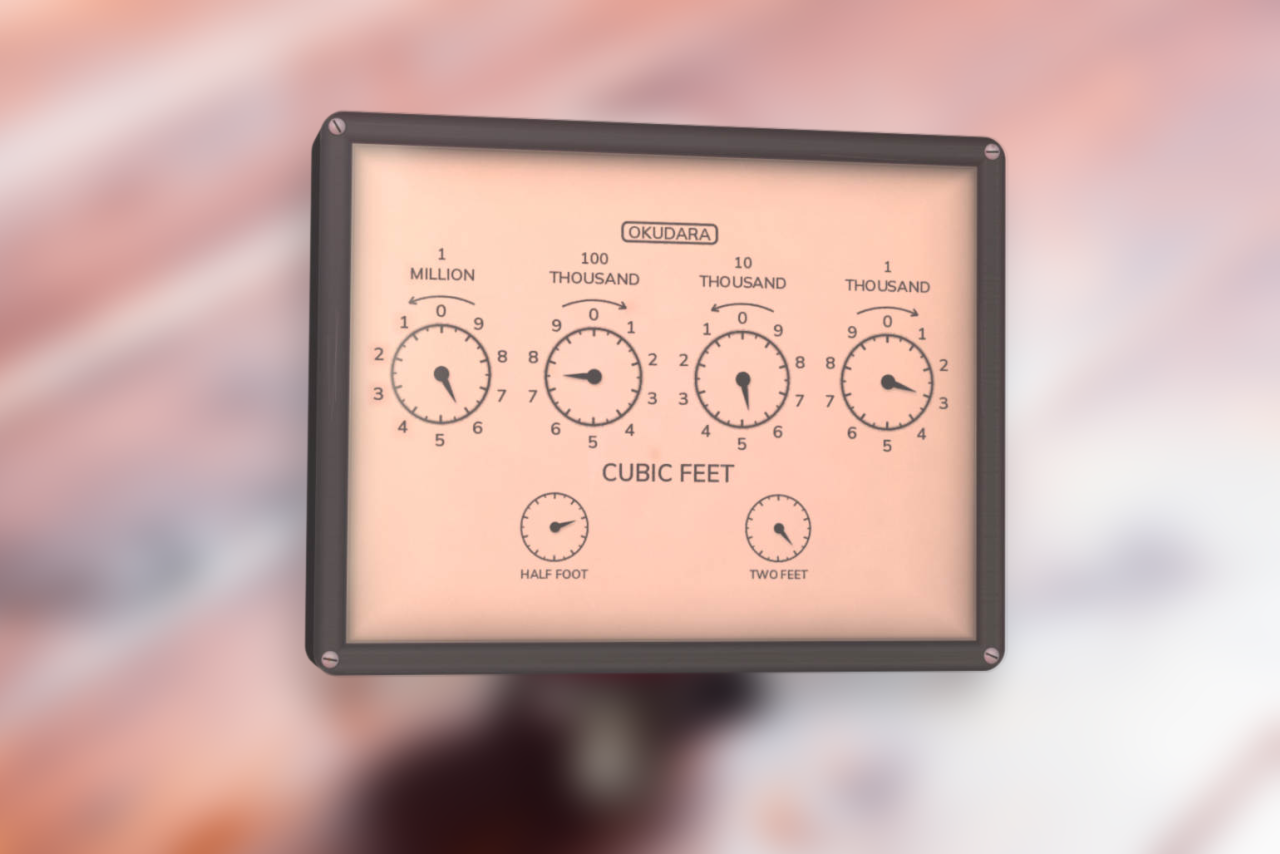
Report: 575300,ft³
